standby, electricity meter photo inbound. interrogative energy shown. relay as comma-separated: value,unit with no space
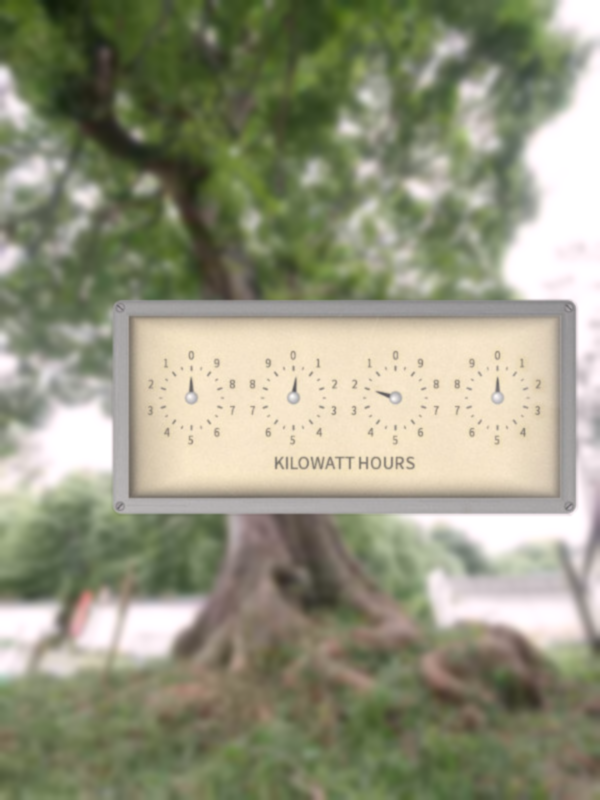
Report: 20,kWh
